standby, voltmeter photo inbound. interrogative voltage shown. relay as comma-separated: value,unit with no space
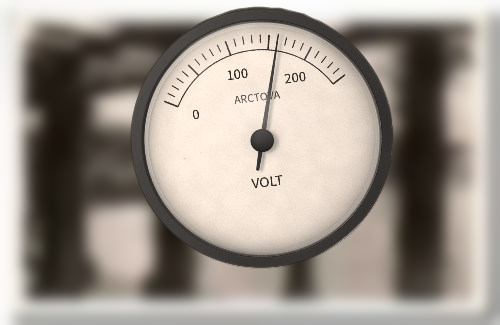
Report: 160,V
